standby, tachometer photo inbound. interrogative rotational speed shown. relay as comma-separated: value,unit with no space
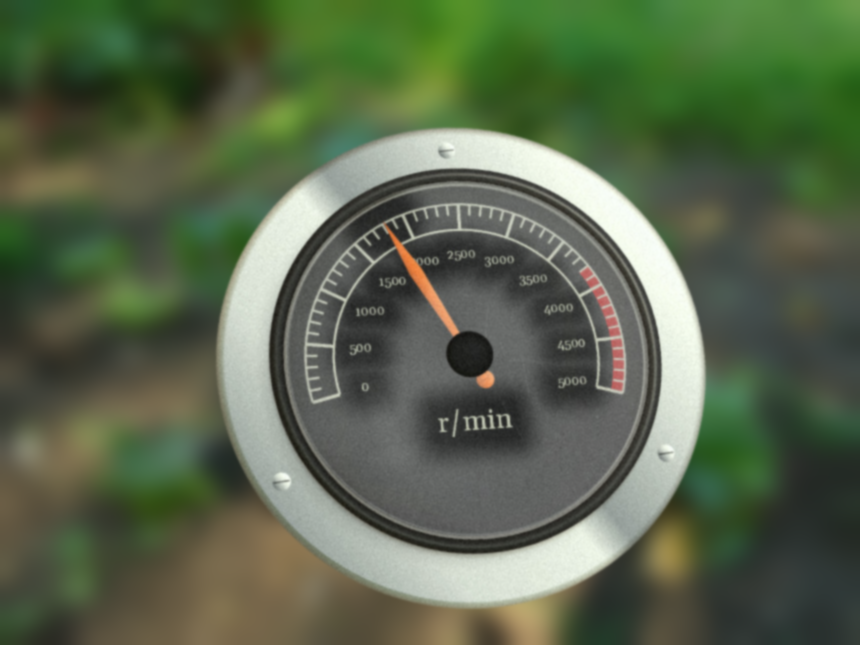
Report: 1800,rpm
